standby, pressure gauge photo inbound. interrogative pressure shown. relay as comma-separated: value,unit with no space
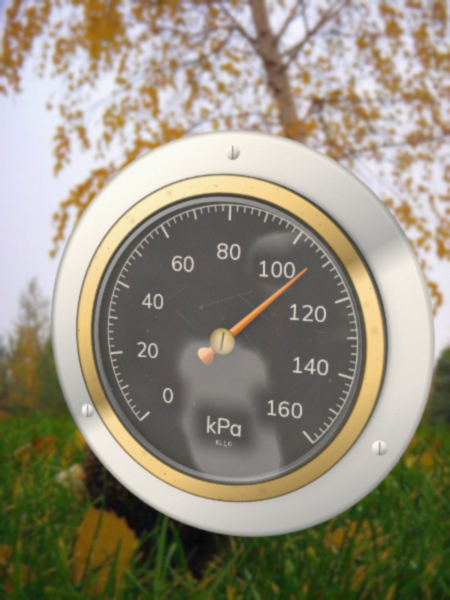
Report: 108,kPa
